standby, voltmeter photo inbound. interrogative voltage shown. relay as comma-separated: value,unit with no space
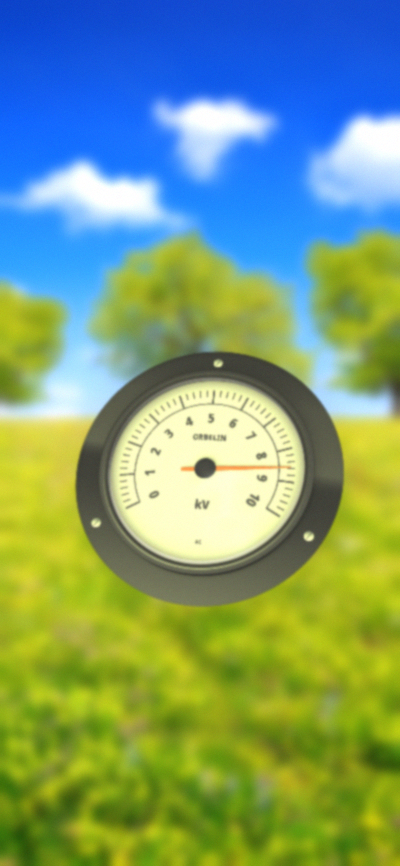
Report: 8.6,kV
